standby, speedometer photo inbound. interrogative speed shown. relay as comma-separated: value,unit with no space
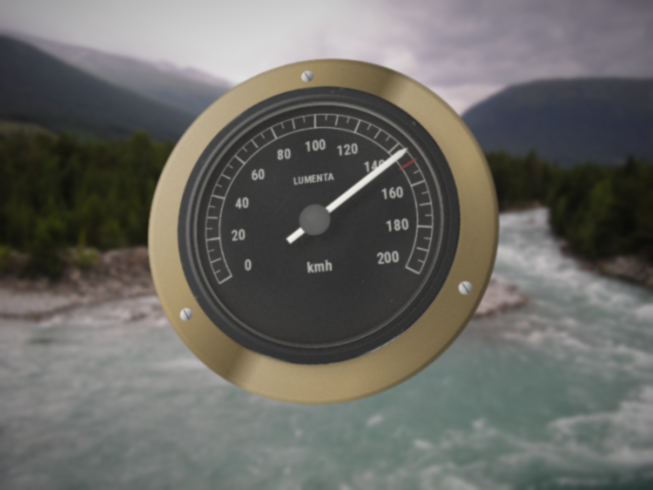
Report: 145,km/h
